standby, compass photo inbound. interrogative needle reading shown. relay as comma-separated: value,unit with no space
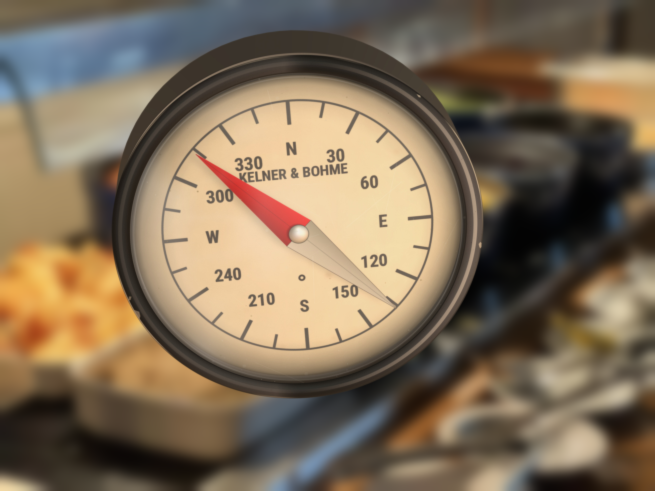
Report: 315,°
